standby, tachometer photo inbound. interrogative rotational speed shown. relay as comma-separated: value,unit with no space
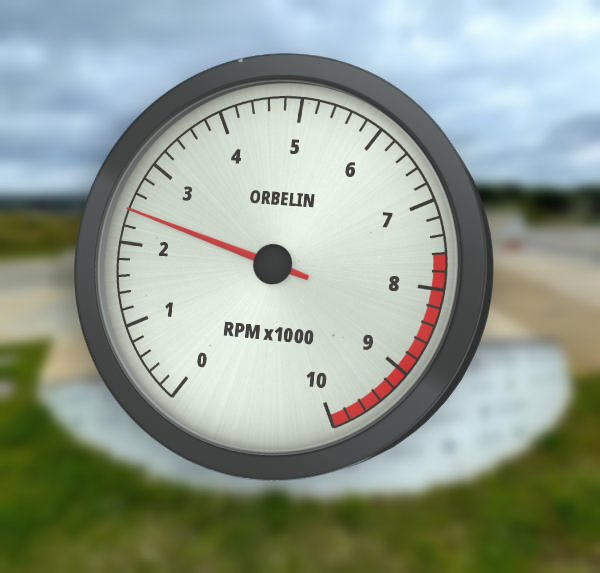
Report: 2400,rpm
